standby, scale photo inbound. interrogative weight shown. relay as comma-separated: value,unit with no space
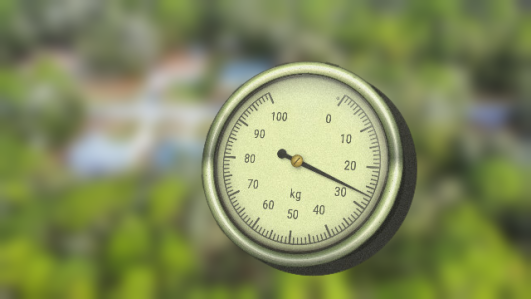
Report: 27,kg
